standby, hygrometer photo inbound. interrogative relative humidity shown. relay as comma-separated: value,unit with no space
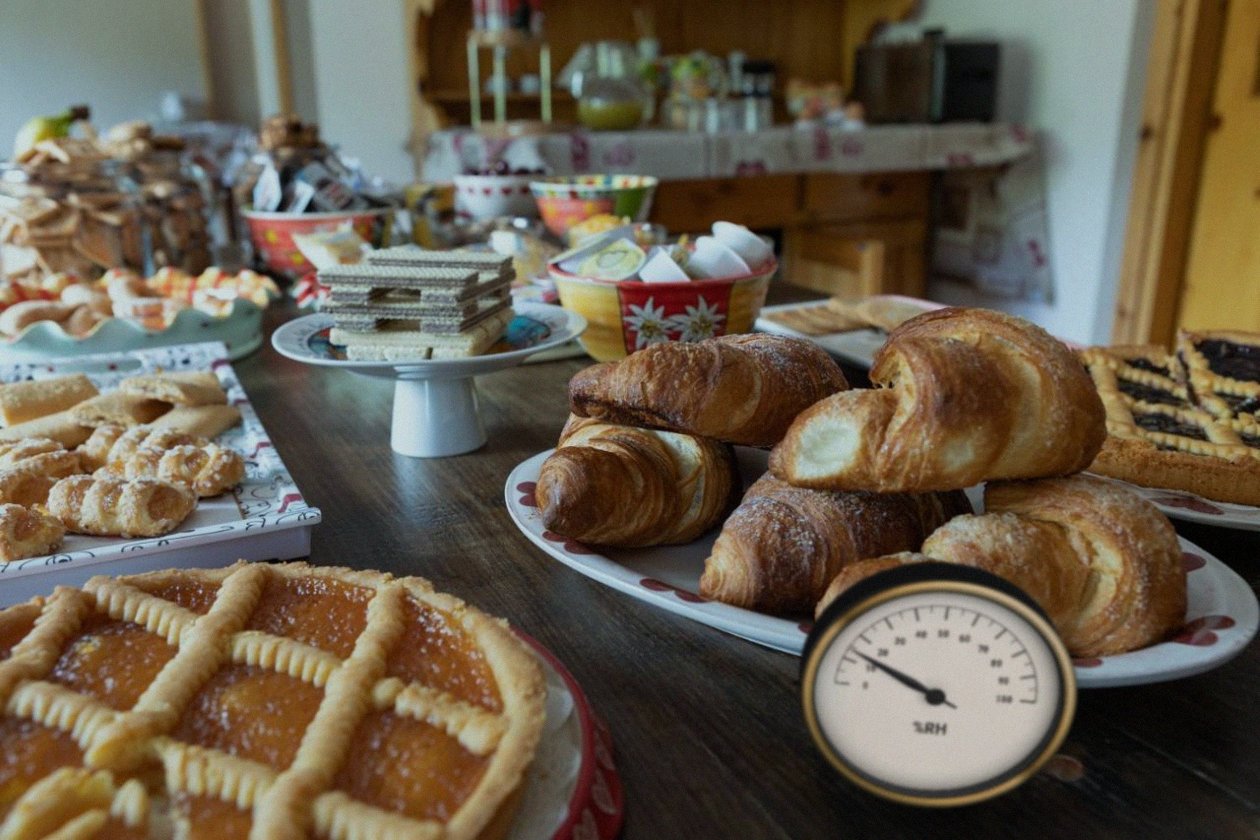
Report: 15,%
